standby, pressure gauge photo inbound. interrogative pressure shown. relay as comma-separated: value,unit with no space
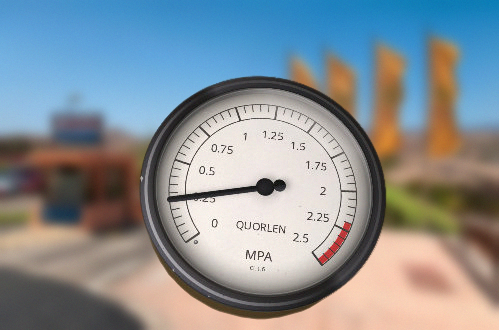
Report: 0.25,MPa
